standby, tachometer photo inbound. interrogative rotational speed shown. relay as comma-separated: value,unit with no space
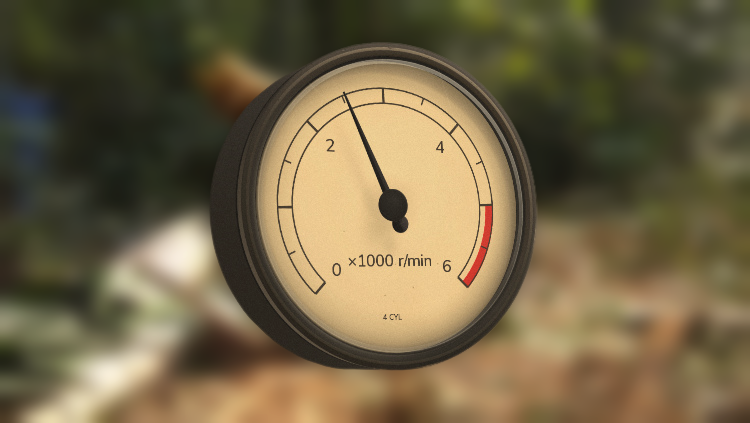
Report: 2500,rpm
